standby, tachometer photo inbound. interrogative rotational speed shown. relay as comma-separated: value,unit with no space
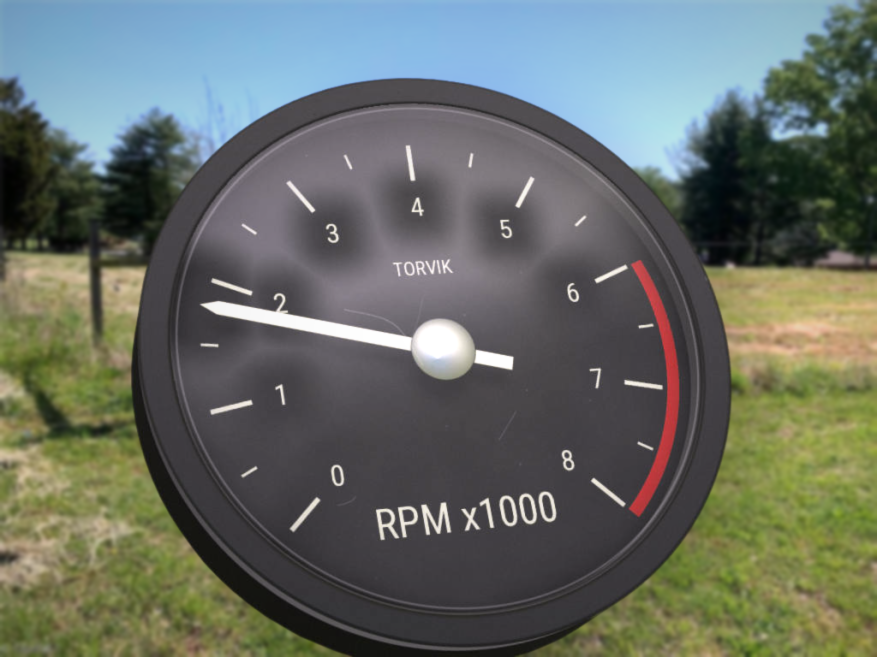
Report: 1750,rpm
